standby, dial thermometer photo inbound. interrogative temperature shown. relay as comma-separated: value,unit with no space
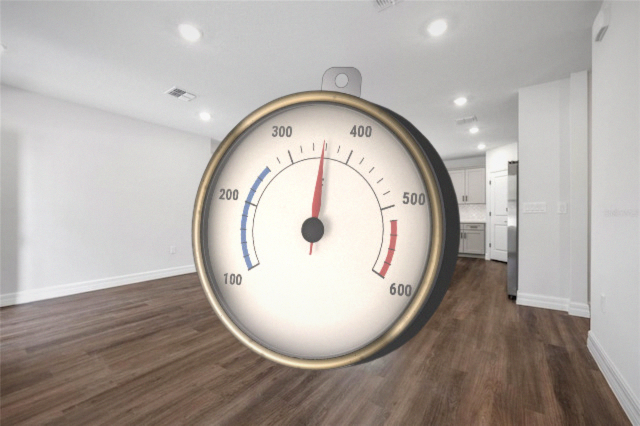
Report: 360,°F
